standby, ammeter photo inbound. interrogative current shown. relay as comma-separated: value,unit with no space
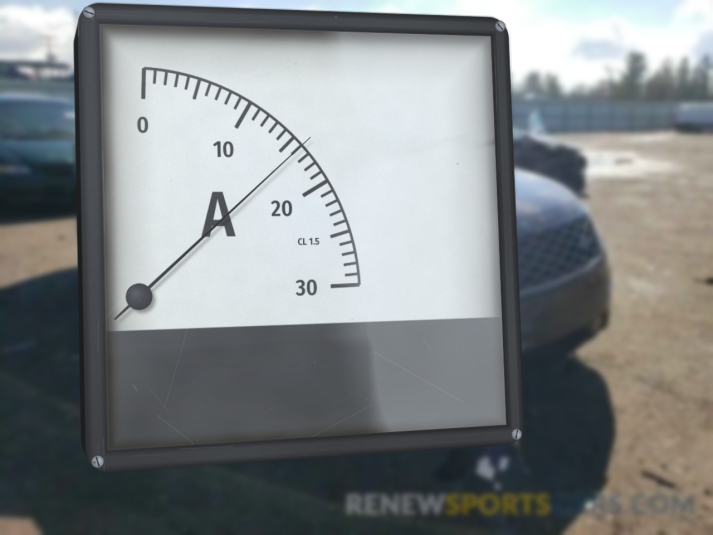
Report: 16,A
